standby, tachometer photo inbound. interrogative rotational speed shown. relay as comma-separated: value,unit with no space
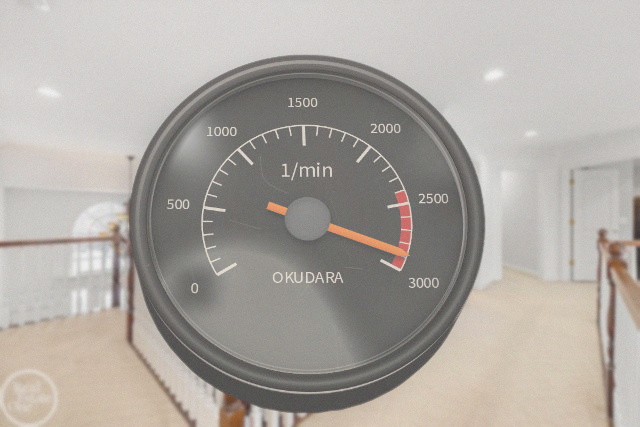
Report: 2900,rpm
